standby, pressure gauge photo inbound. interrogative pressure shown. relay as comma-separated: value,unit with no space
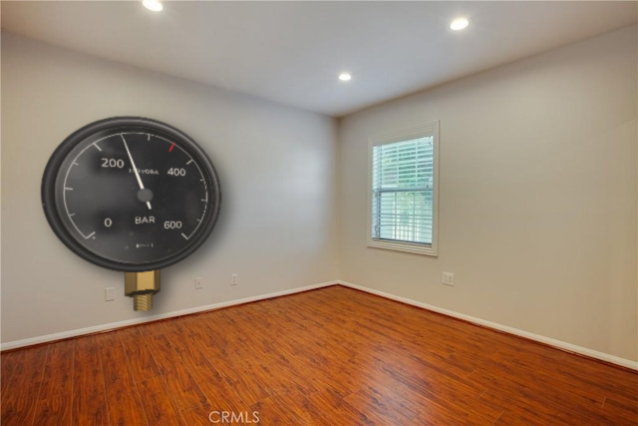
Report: 250,bar
